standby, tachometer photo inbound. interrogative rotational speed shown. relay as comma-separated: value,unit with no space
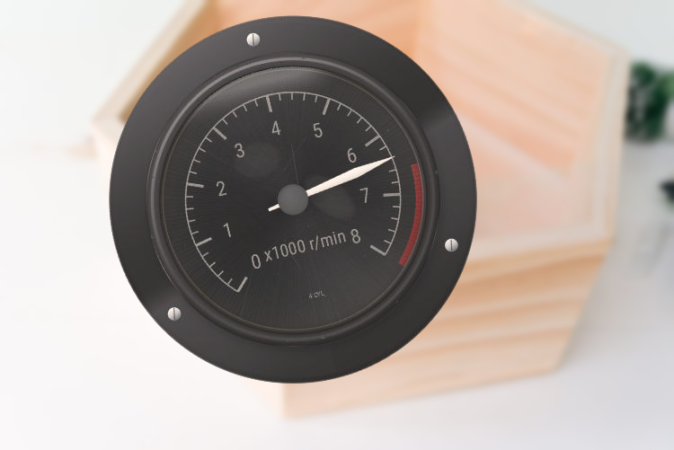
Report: 6400,rpm
